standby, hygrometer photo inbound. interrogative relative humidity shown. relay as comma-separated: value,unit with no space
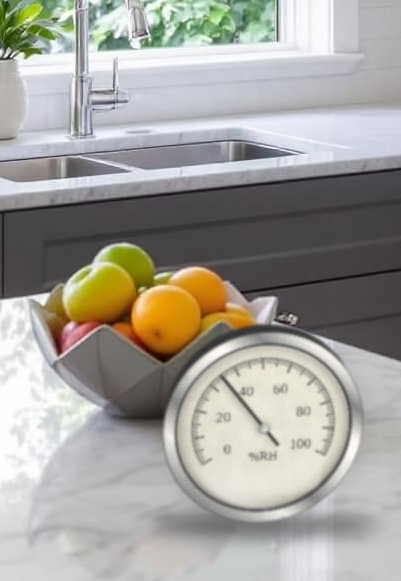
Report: 35,%
